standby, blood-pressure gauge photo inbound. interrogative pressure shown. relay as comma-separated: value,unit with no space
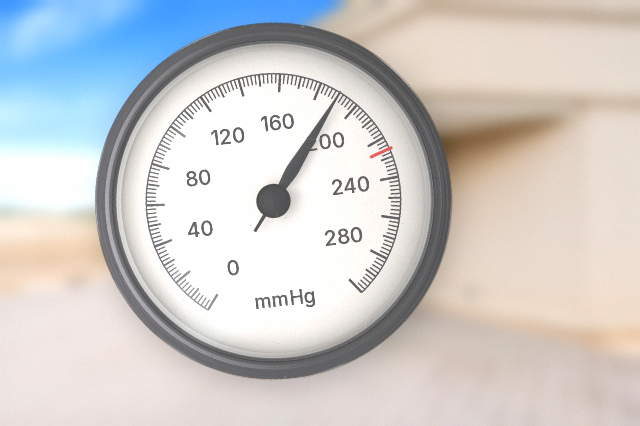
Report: 190,mmHg
